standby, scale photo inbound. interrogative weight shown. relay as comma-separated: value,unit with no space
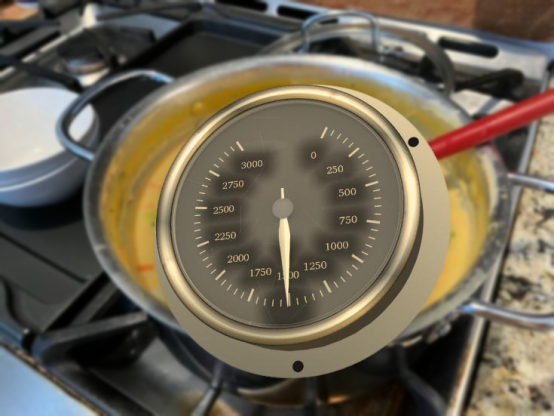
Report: 1500,g
